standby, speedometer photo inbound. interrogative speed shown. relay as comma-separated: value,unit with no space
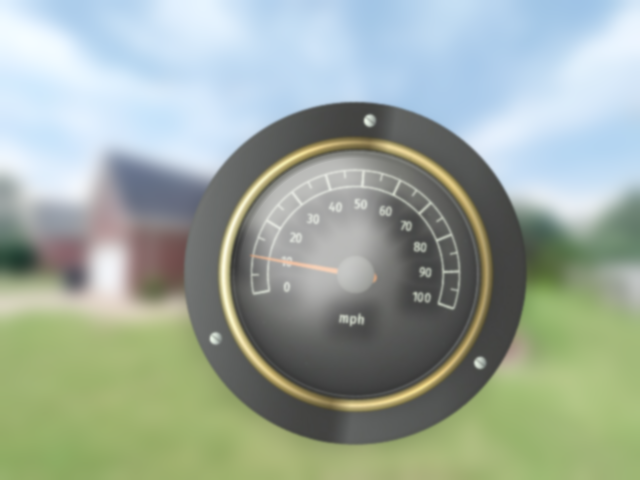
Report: 10,mph
